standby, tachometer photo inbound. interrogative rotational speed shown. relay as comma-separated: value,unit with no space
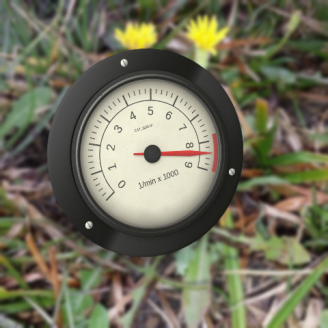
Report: 8400,rpm
